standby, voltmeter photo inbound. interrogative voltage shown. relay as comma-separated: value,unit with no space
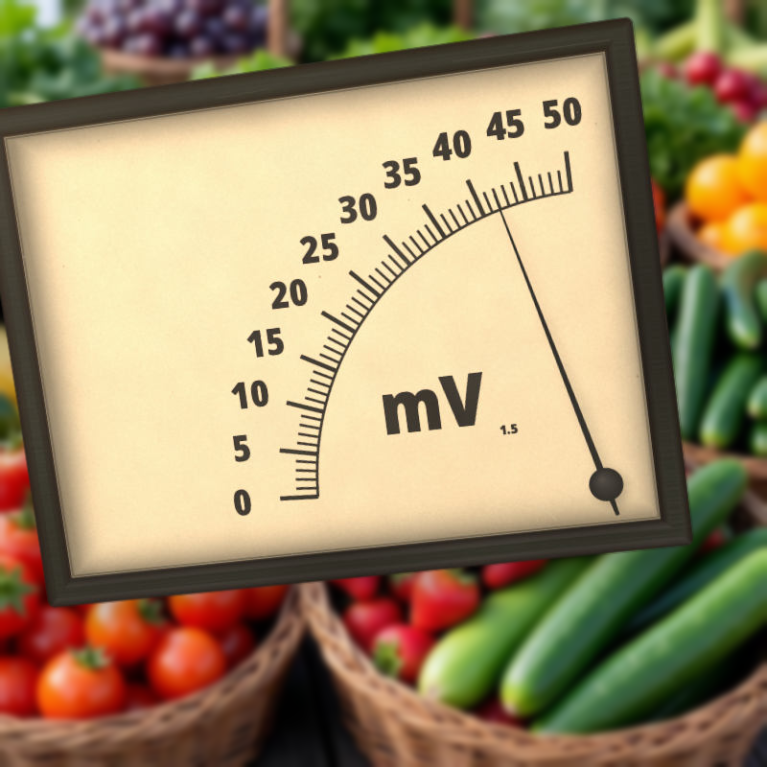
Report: 42,mV
